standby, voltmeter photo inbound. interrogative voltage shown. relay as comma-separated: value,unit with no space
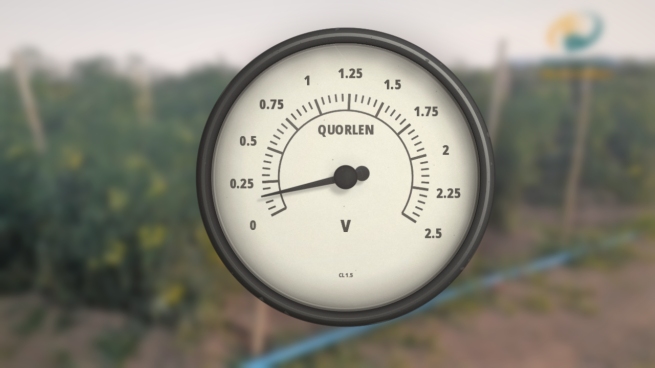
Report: 0.15,V
